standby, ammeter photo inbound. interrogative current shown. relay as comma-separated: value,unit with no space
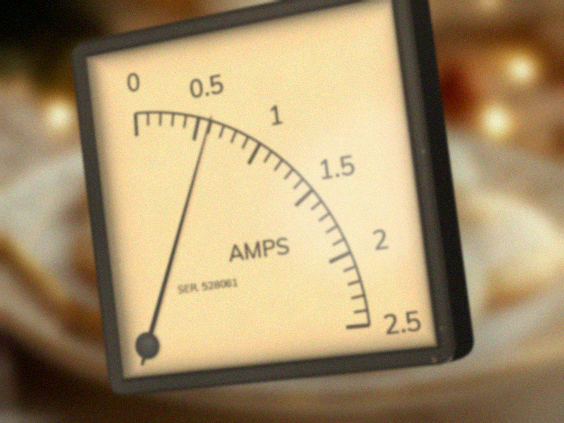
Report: 0.6,A
